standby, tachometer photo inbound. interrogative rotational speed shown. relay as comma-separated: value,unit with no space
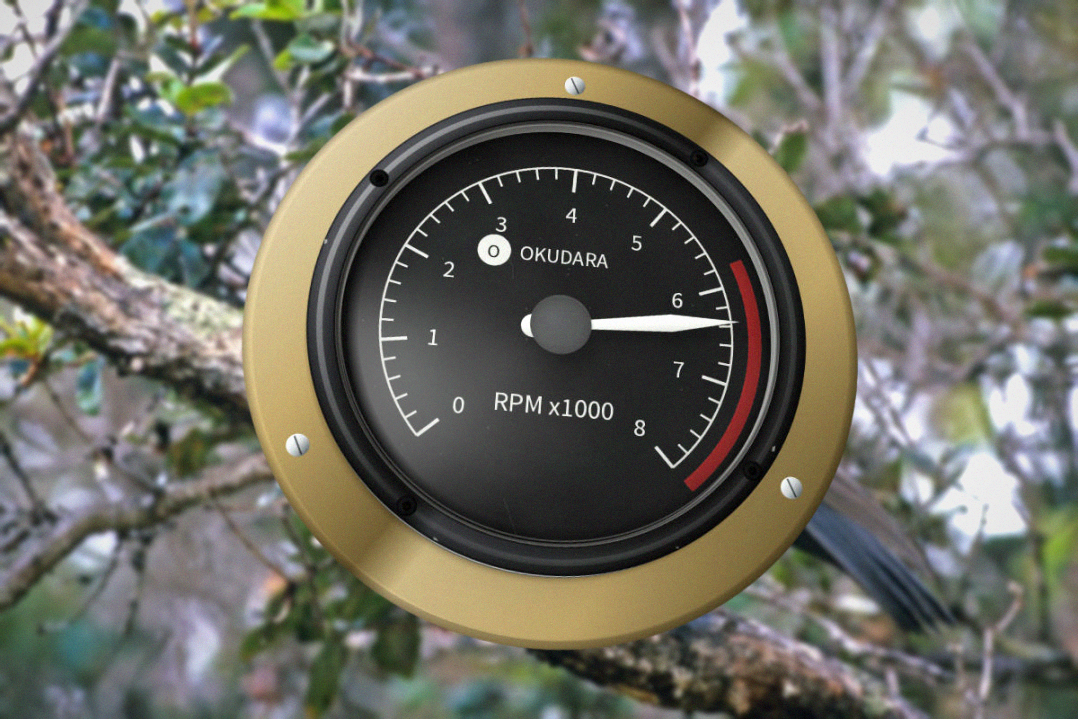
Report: 6400,rpm
